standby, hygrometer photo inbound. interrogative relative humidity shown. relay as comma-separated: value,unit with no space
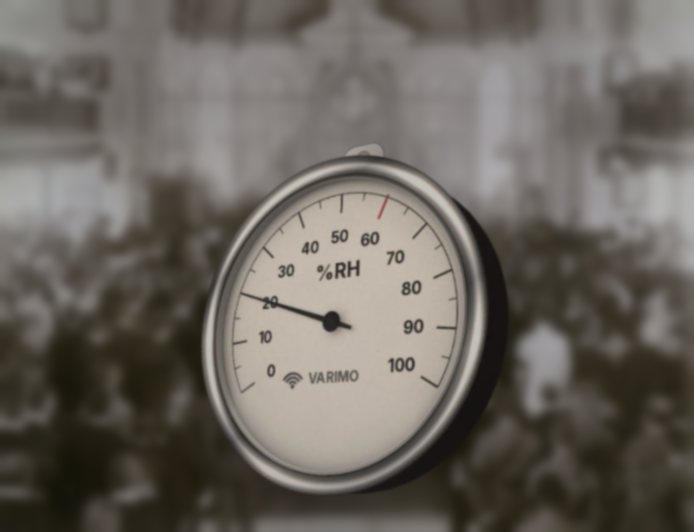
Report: 20,%
